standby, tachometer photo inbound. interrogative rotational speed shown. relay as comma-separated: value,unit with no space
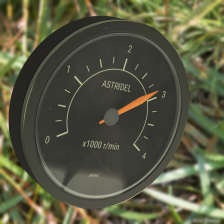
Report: 2875,rpm
